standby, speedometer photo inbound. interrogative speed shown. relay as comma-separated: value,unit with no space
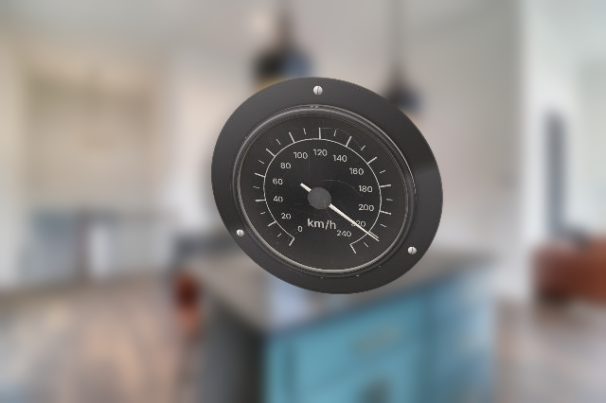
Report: 220,km/h
